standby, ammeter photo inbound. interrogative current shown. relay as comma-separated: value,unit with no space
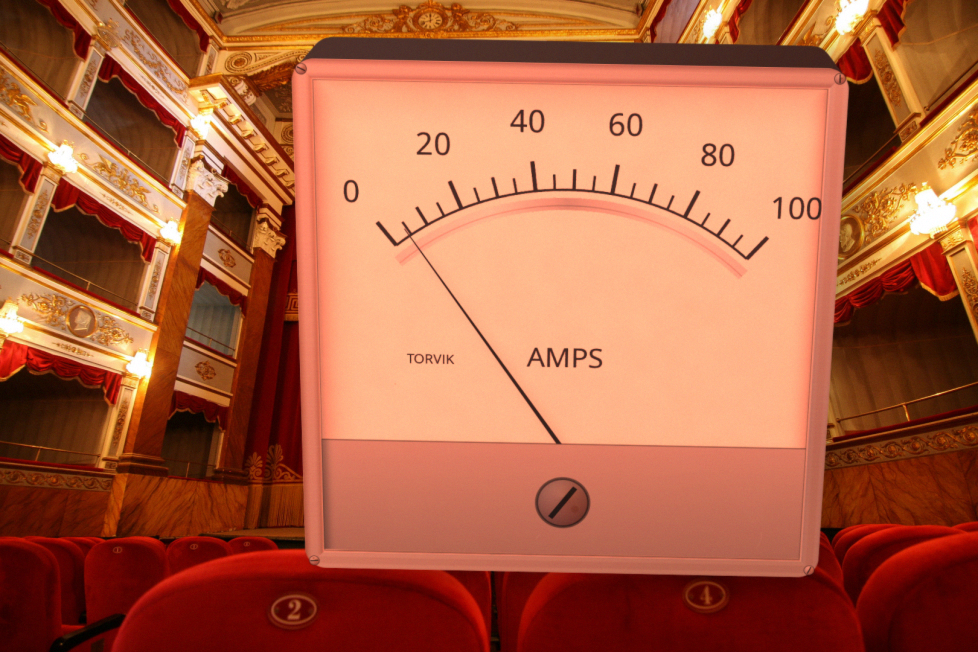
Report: 5,A
